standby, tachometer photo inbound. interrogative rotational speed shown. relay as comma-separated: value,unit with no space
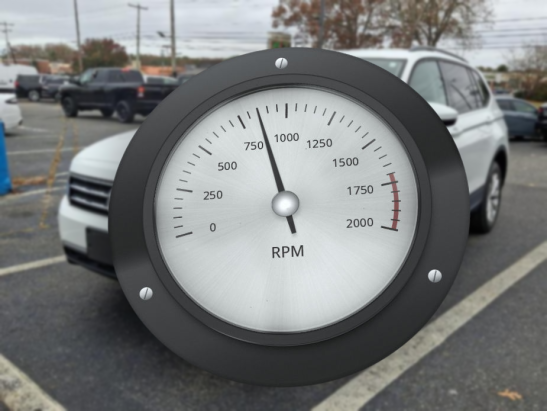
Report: 850,rpm
